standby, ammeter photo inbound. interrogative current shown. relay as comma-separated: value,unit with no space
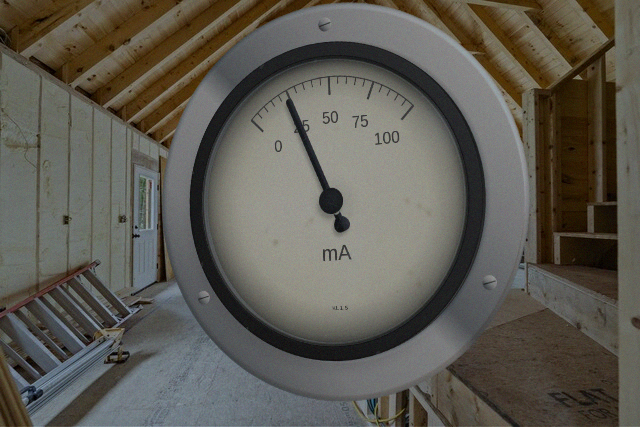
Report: 25,mA
